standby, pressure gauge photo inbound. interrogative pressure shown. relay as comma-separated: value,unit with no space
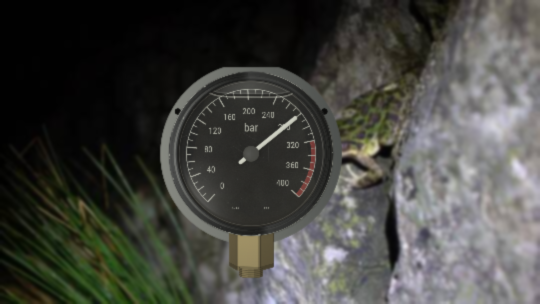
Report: 280,bar
